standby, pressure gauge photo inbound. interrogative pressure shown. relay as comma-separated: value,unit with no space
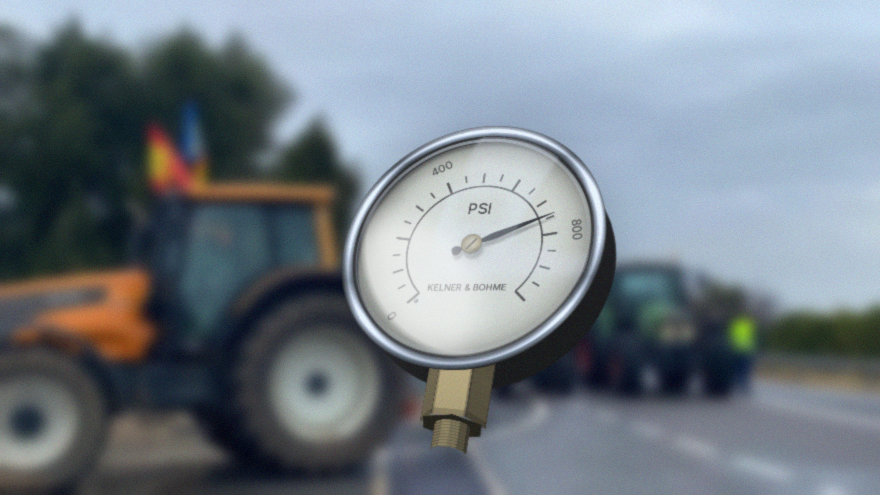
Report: 750,psi
